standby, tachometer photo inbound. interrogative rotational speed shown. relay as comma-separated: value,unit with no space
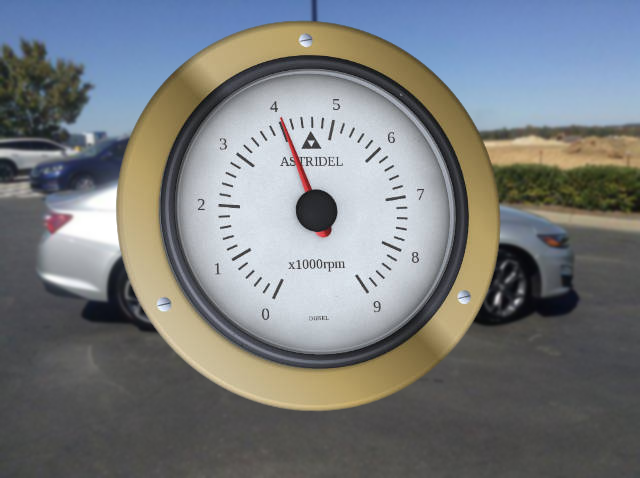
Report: 4000,rpm
